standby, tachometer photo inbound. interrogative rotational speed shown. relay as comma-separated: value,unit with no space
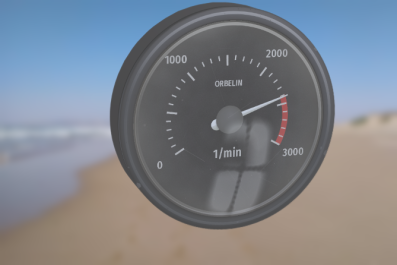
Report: 2400,rpm
